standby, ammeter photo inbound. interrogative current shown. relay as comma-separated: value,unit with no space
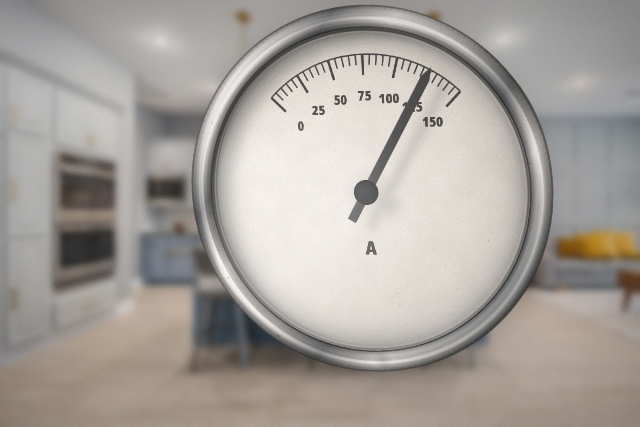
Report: 125,A
